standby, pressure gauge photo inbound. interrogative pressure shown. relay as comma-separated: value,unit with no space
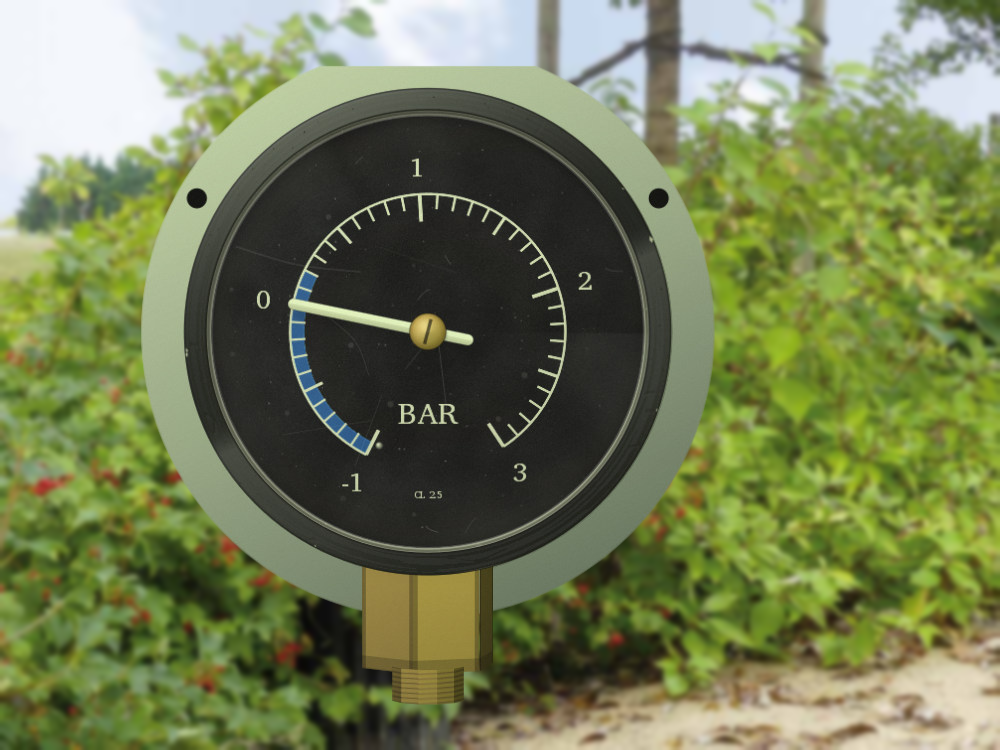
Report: 0,bar
